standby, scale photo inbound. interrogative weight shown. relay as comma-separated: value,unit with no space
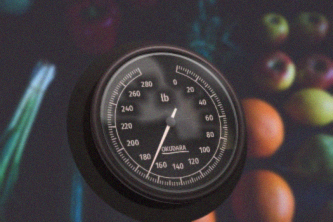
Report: 170,lb
